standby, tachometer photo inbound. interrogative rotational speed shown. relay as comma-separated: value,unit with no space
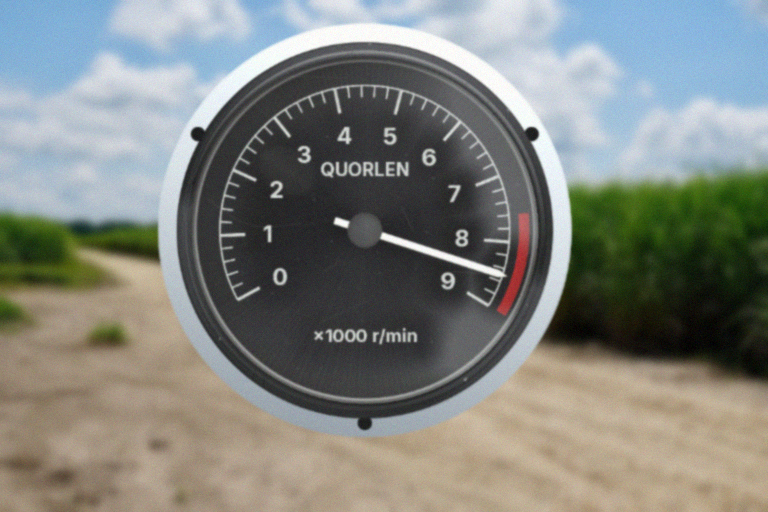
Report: 8500,rpm
